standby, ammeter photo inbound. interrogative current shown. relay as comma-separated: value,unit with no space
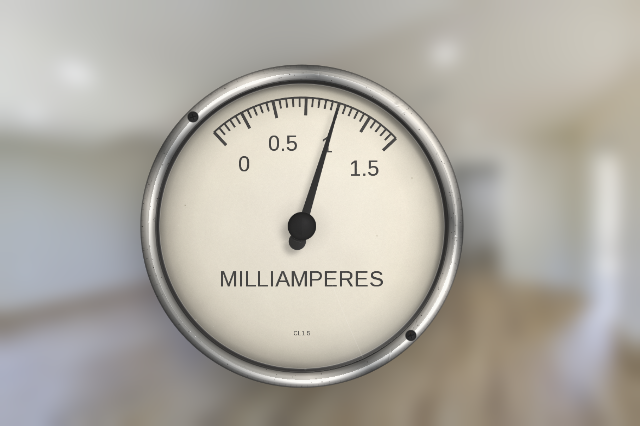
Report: 1,mA
